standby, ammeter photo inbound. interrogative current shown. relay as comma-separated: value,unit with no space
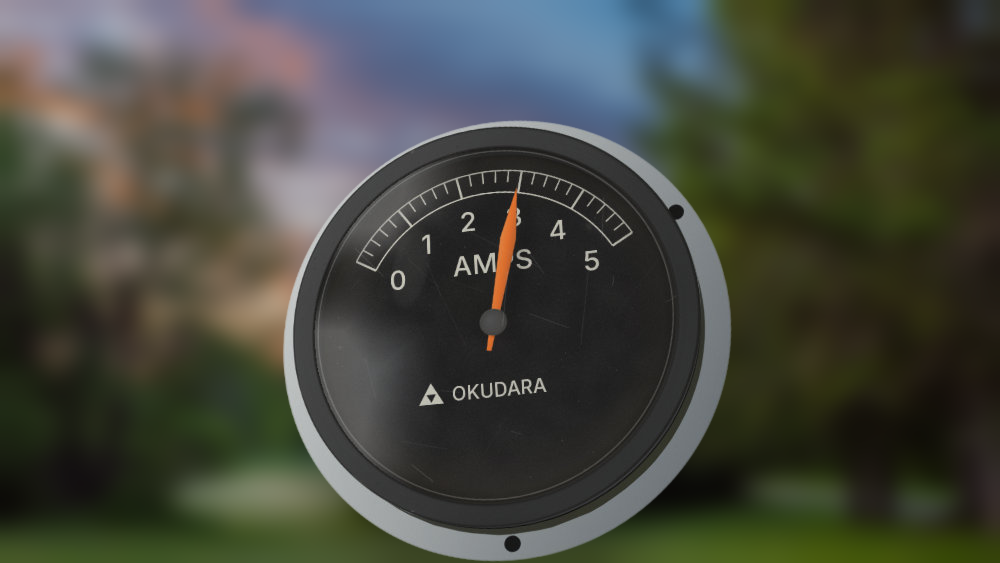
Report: 3,A
